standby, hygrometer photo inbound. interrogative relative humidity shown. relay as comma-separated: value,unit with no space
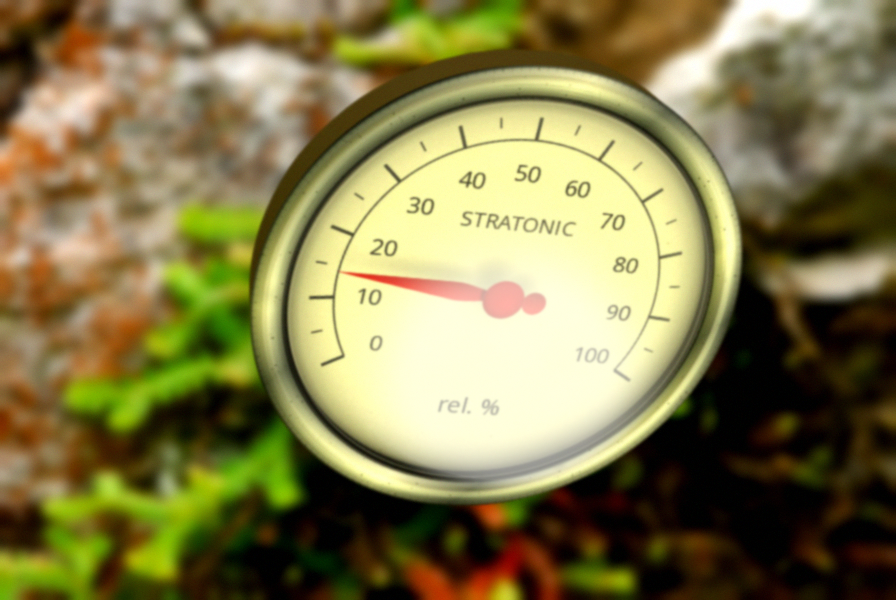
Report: 15,%
